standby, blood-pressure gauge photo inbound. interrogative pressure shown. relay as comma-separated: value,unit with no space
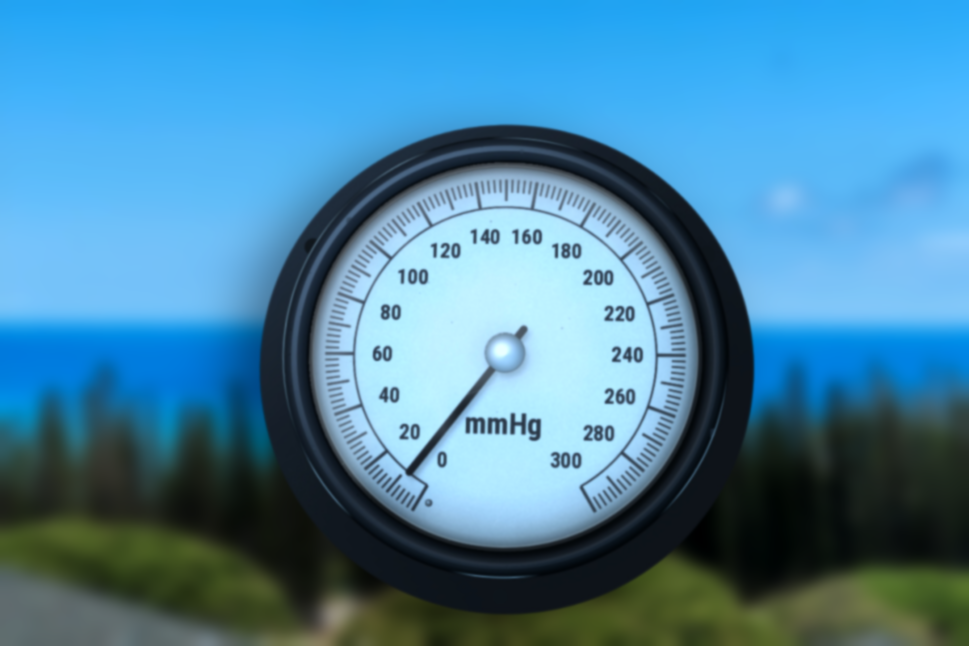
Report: 8,mmHg
